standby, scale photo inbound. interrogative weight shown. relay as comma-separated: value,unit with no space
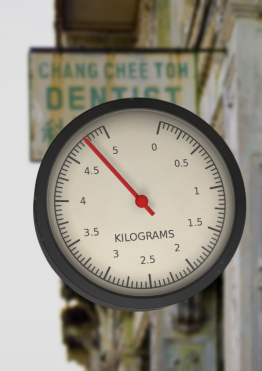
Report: 4.75,kg
